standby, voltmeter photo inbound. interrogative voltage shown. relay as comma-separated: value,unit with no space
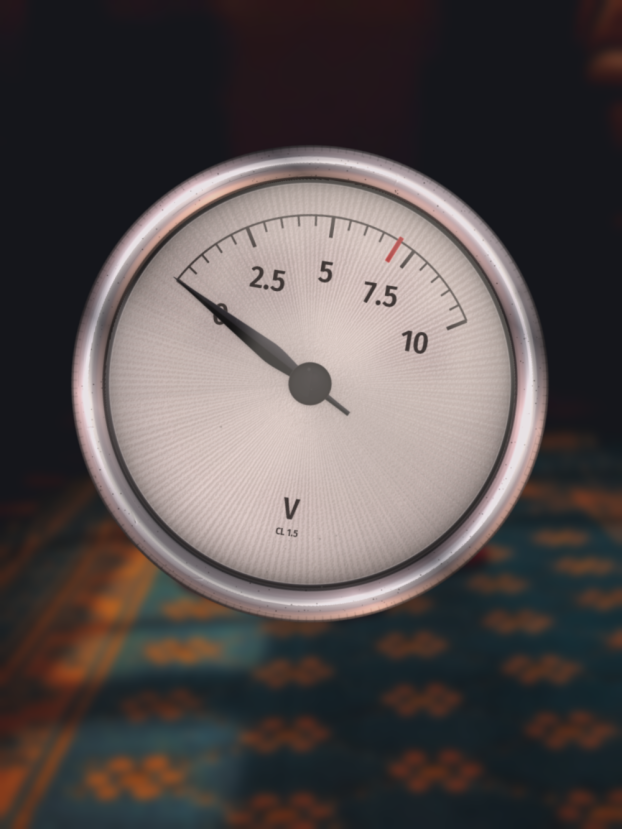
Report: 0,V
